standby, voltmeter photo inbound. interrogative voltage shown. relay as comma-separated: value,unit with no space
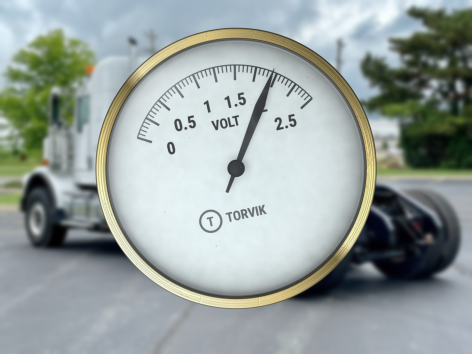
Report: 1.95,V
